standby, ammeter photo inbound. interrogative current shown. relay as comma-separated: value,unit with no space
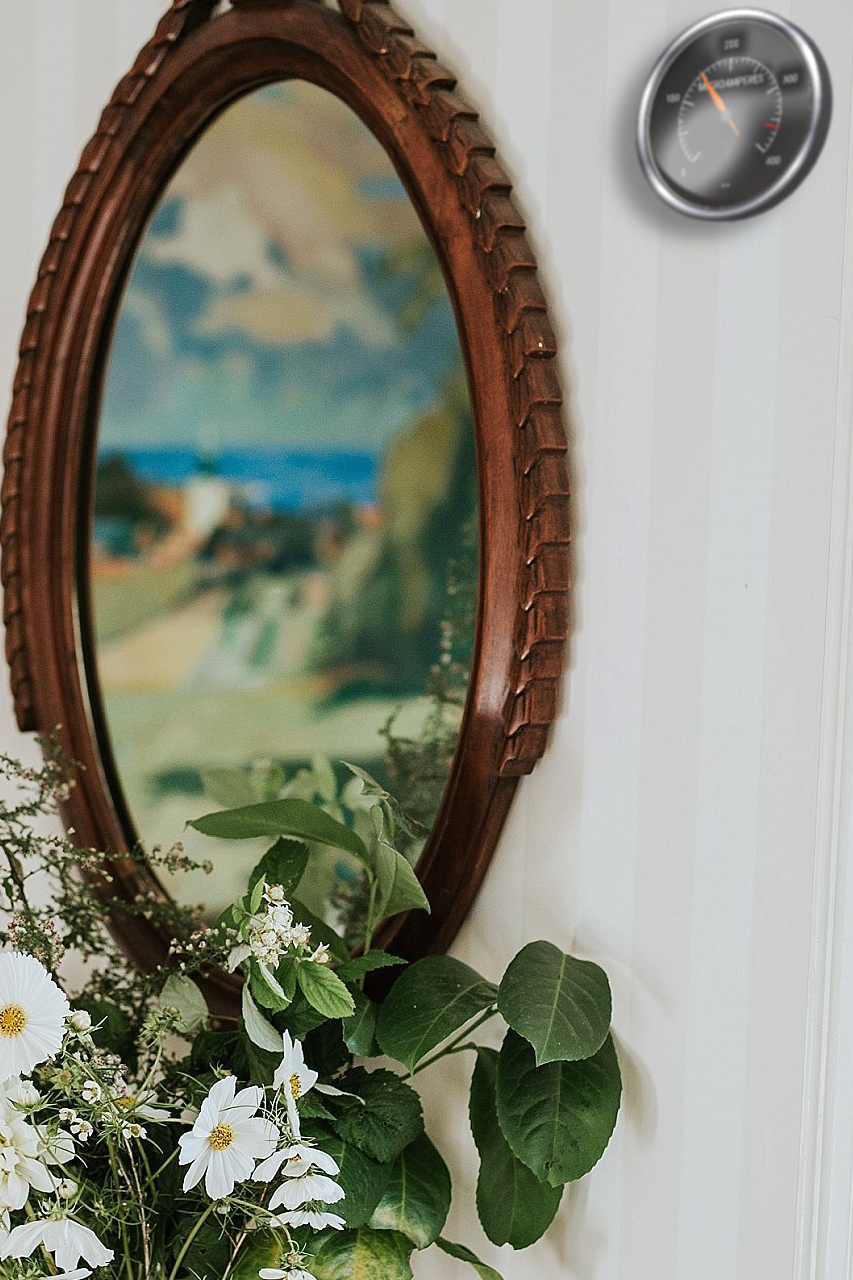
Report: 150,µA
